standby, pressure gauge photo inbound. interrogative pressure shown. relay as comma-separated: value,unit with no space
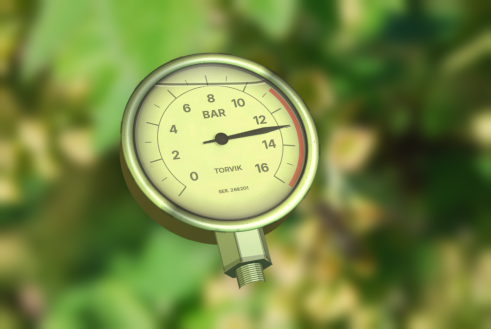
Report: 13,bar
